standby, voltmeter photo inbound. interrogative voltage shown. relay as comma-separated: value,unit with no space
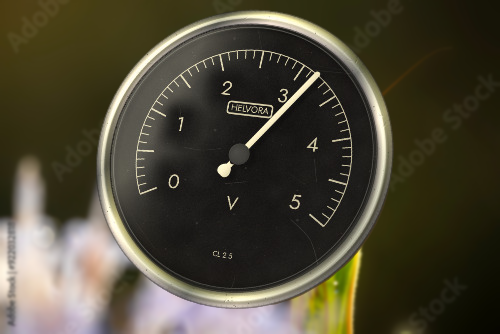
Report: 3.2,V
